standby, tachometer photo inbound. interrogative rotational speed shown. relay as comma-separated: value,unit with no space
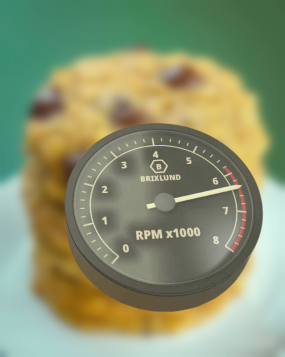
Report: 6400,rpm
